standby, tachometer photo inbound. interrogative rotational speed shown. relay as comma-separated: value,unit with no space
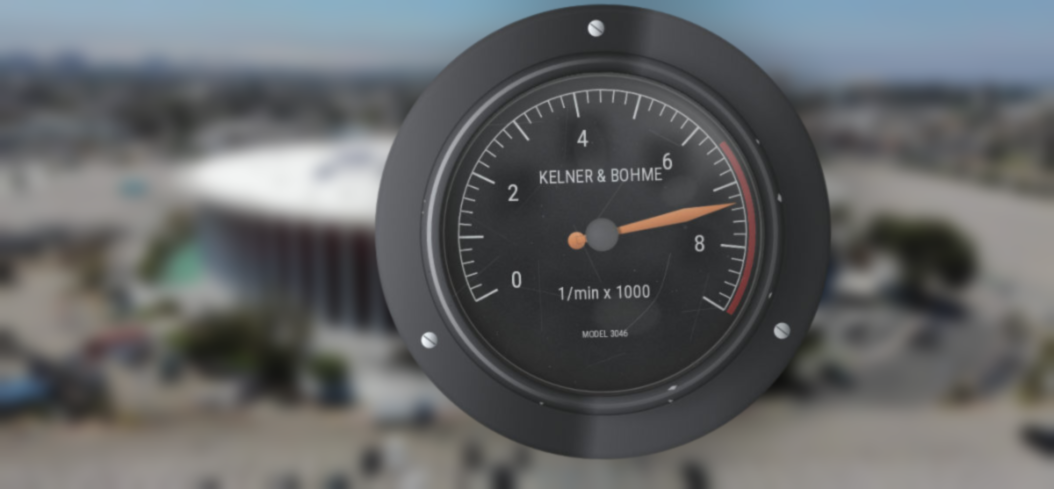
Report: 7300,rpm
